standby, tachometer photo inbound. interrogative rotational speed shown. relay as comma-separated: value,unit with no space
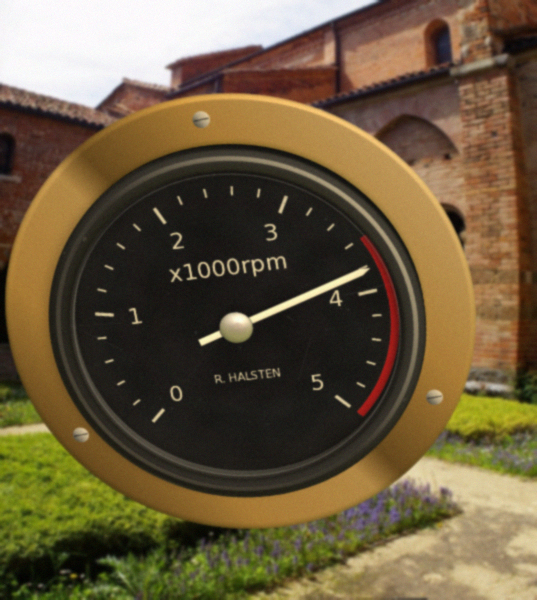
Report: 3800,rpm
